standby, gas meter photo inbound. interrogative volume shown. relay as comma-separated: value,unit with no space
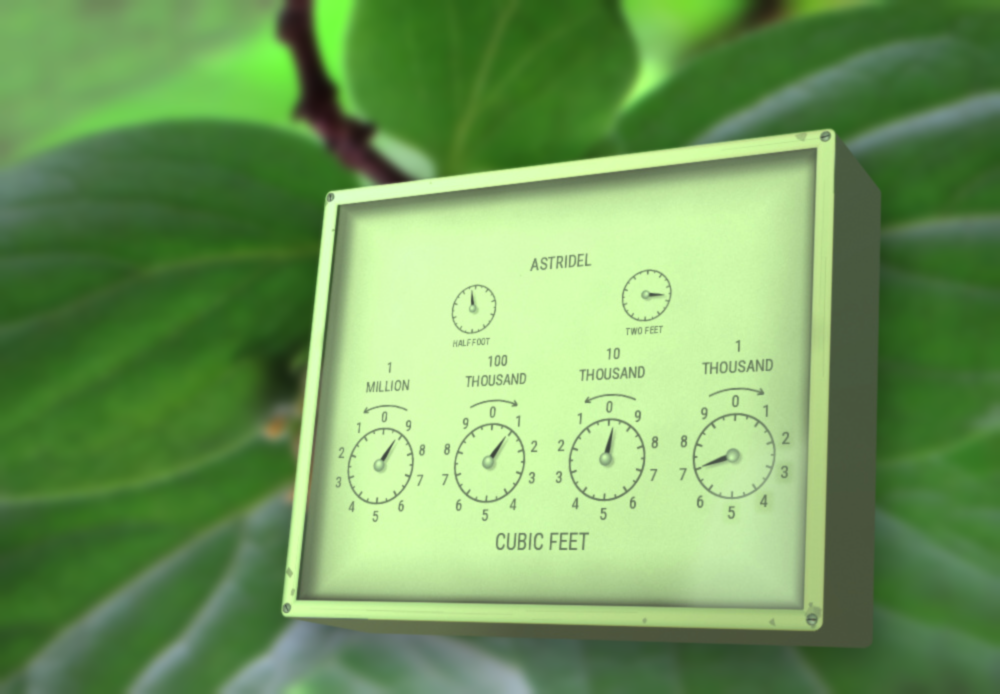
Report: 909700,ft³
